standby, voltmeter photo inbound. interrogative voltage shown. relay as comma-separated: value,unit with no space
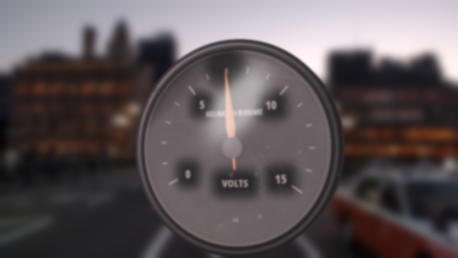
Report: 7,V
